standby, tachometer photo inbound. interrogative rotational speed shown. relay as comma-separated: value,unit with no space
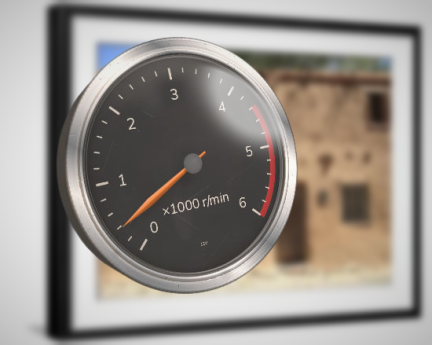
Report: 400,rpm
